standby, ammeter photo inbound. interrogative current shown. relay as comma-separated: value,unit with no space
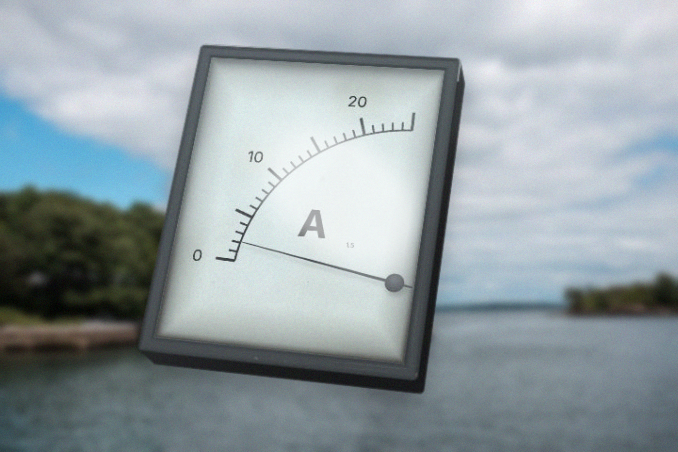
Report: 2,A
